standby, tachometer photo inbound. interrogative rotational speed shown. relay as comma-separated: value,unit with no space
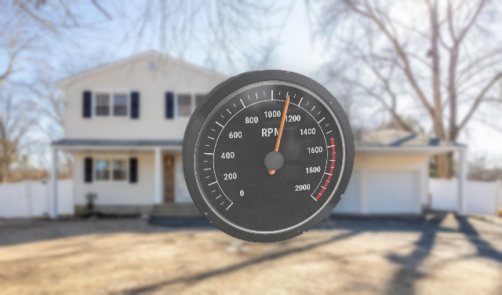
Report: 1100,rpm
